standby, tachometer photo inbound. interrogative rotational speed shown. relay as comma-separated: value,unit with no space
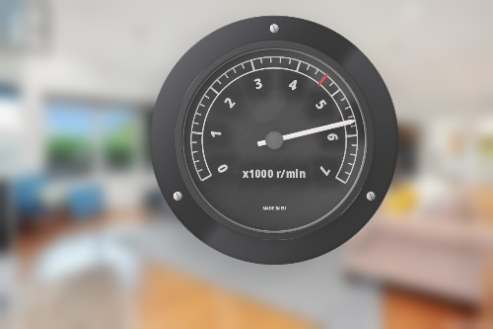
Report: 5700,rpm
